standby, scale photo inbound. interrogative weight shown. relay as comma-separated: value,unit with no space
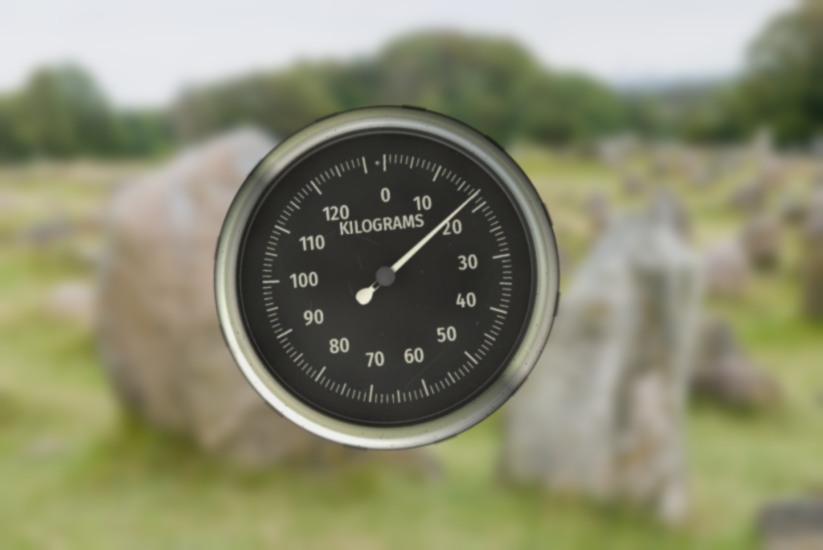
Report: 18,kg
